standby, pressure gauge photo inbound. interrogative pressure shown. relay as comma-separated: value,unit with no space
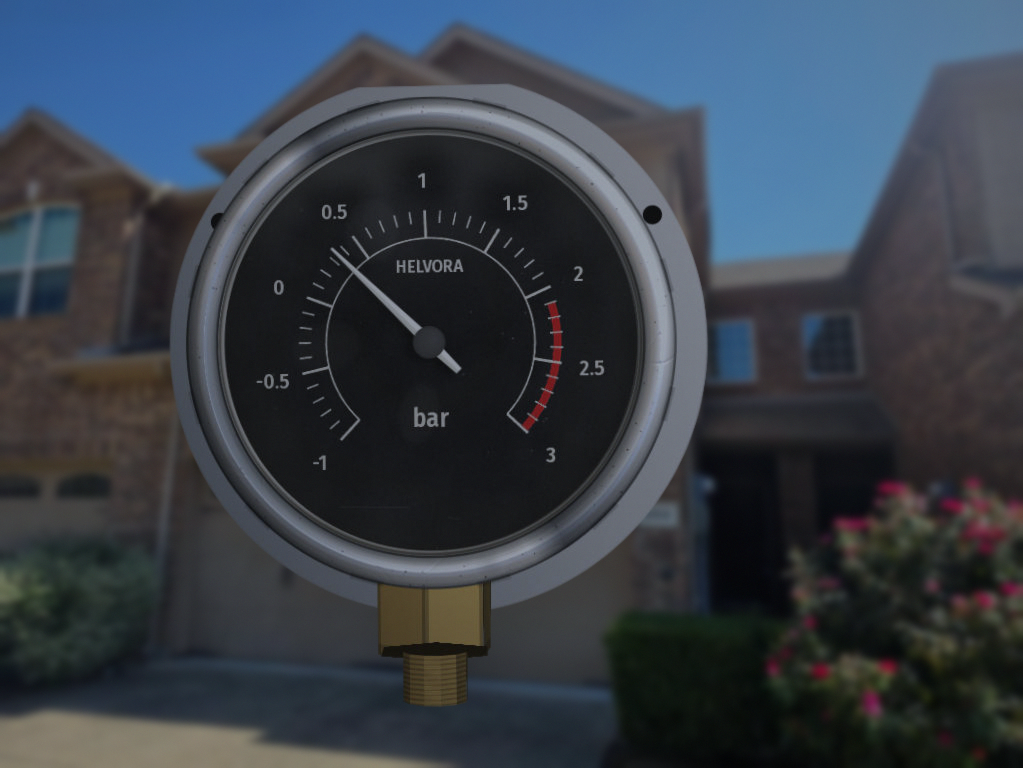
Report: 0.35,bar
